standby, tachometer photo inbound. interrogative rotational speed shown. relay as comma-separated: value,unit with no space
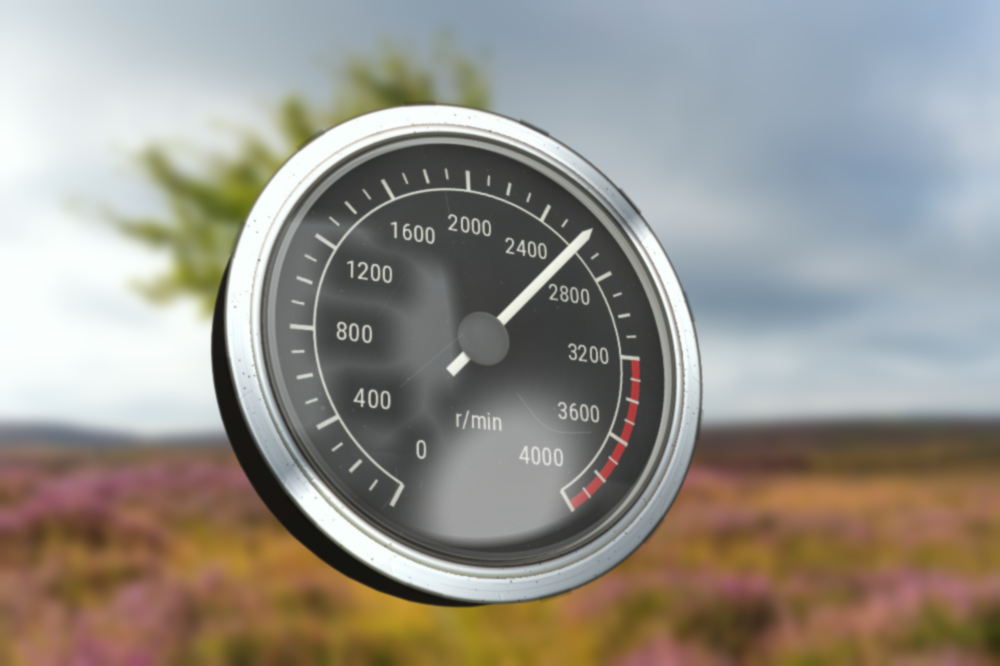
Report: 2600,rpm
